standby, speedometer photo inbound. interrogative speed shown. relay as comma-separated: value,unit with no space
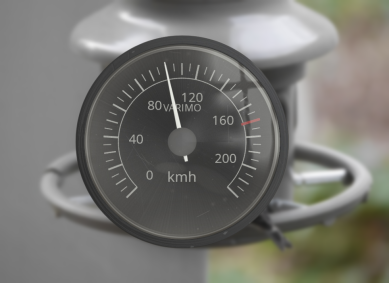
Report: 100,km/h
